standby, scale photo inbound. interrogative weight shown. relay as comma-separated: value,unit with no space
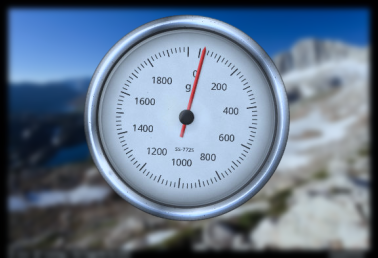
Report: 20,g
